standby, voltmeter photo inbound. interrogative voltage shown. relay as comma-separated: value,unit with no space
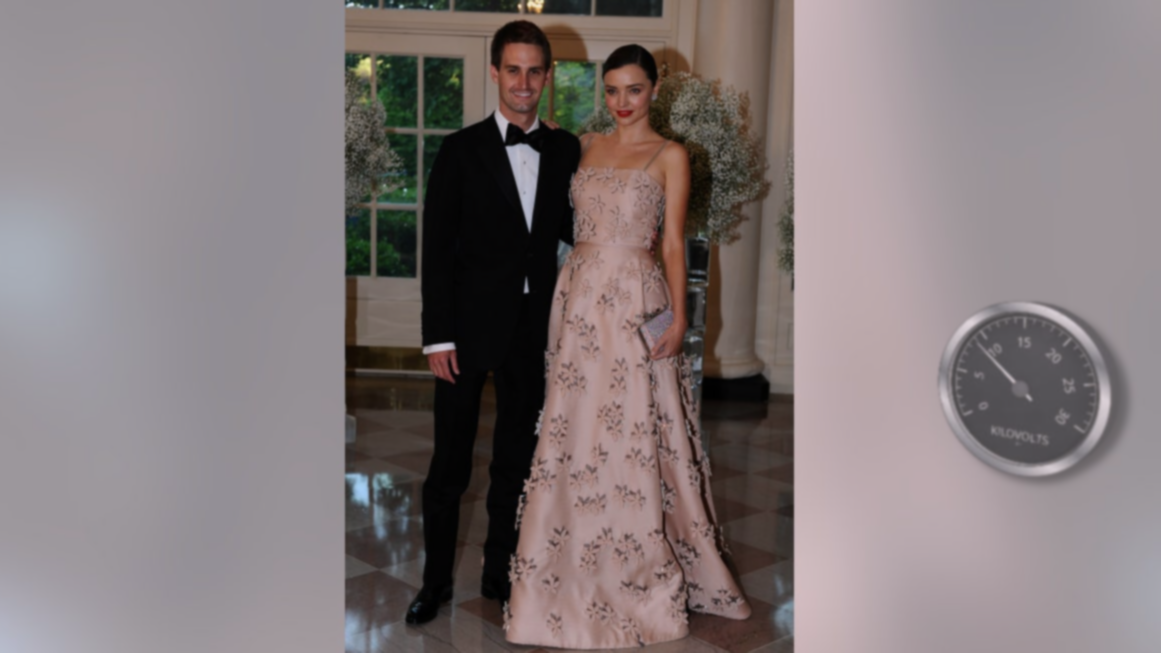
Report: 9,kV
